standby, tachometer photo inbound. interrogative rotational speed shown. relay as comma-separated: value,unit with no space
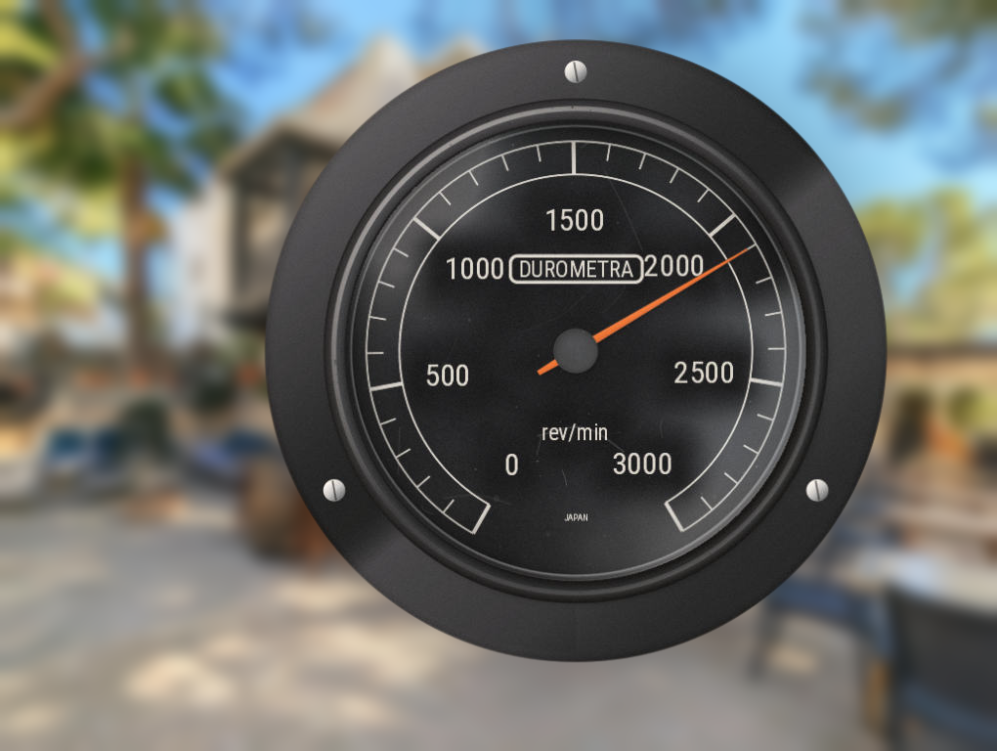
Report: 2100,rpm
